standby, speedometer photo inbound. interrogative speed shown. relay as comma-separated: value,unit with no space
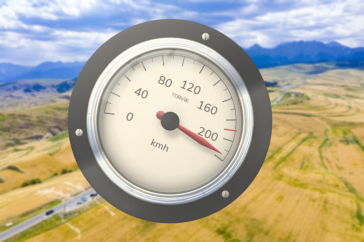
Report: 215,km/h
